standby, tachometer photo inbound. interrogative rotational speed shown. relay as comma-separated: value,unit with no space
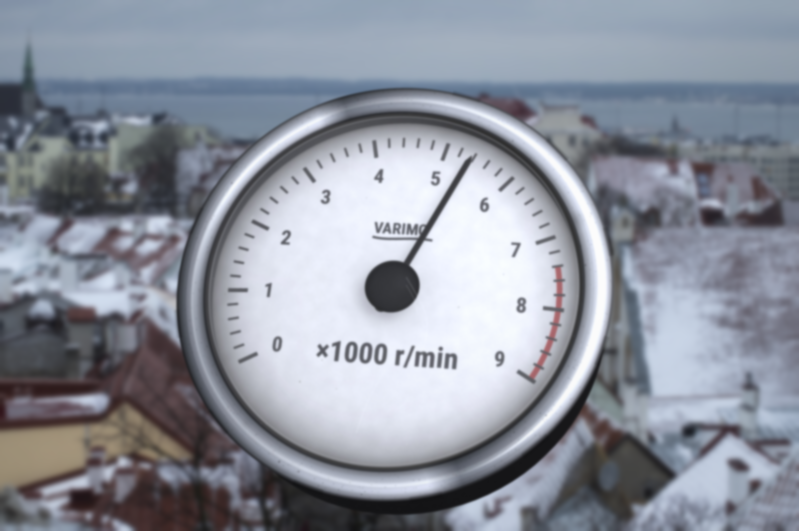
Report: 5400,rpm
